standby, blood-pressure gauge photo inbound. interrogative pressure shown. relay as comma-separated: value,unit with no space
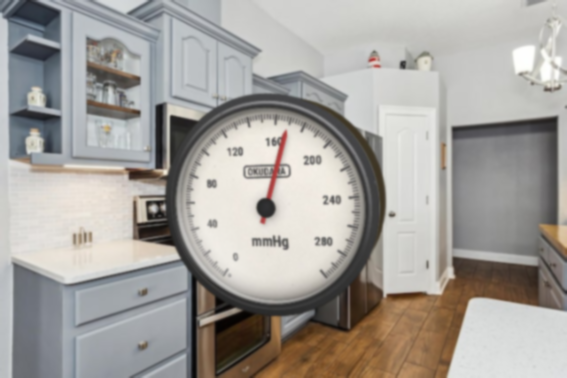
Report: 170,mmHg
